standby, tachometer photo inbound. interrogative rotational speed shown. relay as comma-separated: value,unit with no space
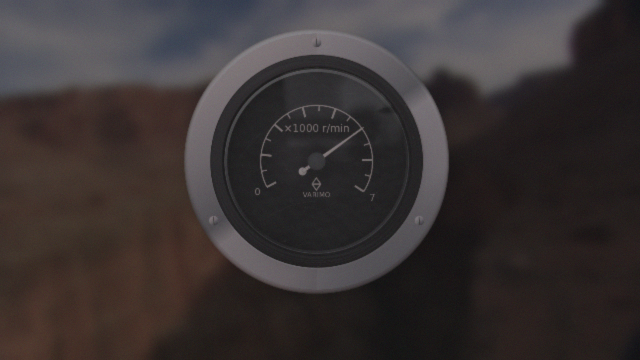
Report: 5000,rpm
